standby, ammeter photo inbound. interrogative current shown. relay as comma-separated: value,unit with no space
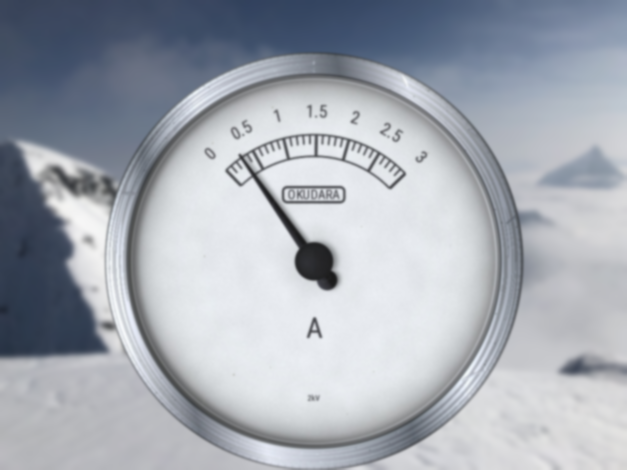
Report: 0.3,A
